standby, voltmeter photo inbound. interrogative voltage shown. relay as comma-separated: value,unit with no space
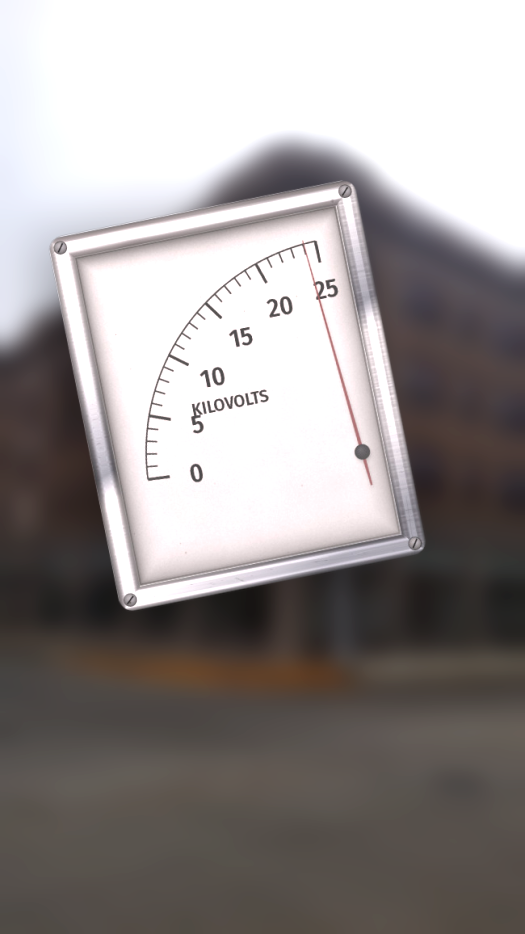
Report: 24,kV
